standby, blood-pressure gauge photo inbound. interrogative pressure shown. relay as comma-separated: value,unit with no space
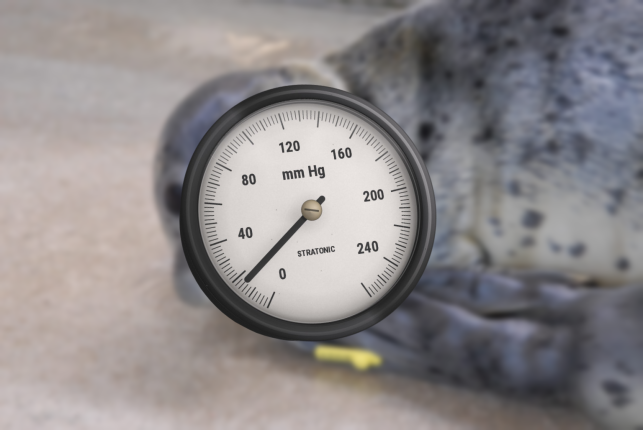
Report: 16,mmHg
